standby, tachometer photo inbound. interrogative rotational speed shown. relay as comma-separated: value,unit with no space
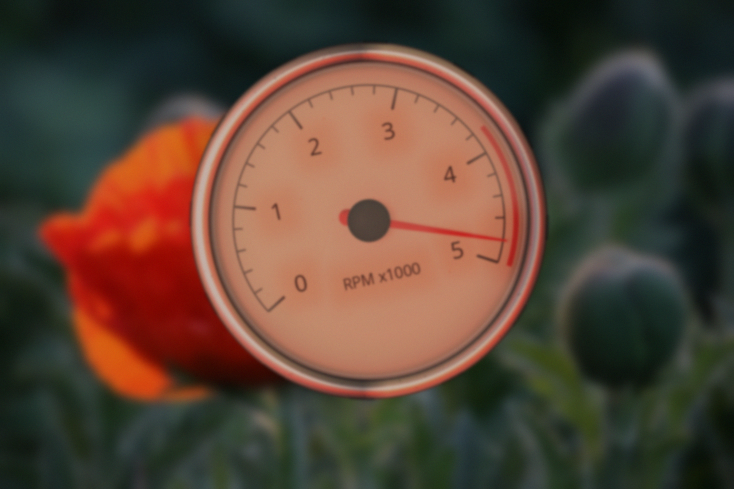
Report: 4800,rpm
